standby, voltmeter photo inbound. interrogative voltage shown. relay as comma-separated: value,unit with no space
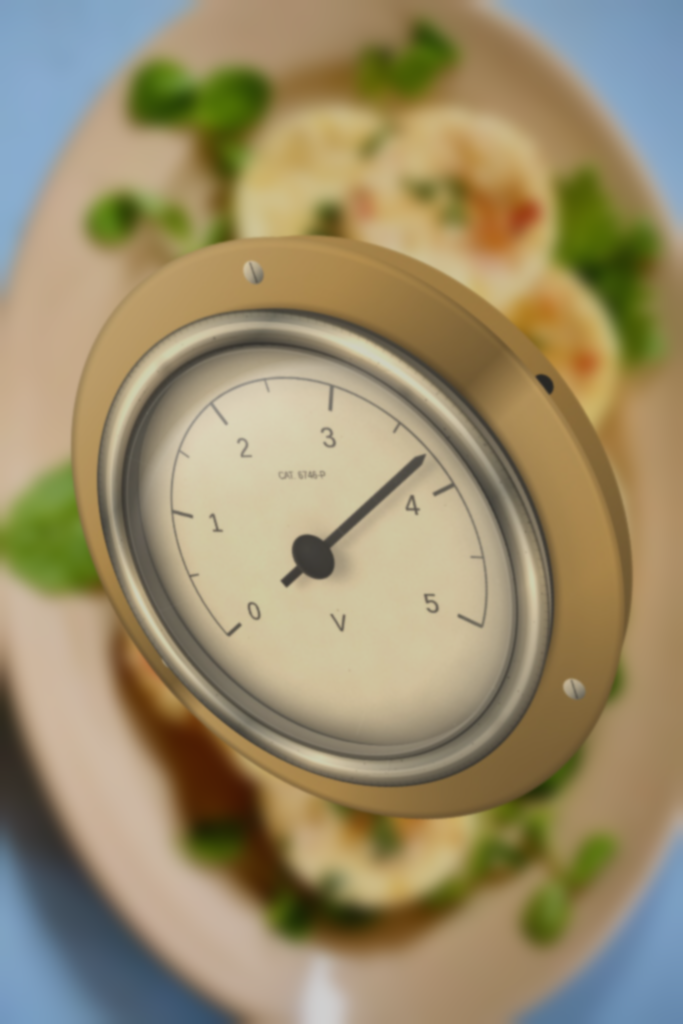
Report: 3.75,V
